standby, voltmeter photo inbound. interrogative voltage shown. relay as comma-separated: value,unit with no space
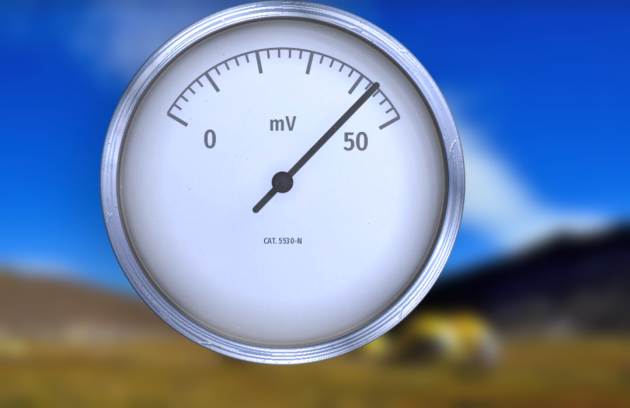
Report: 43,mV
